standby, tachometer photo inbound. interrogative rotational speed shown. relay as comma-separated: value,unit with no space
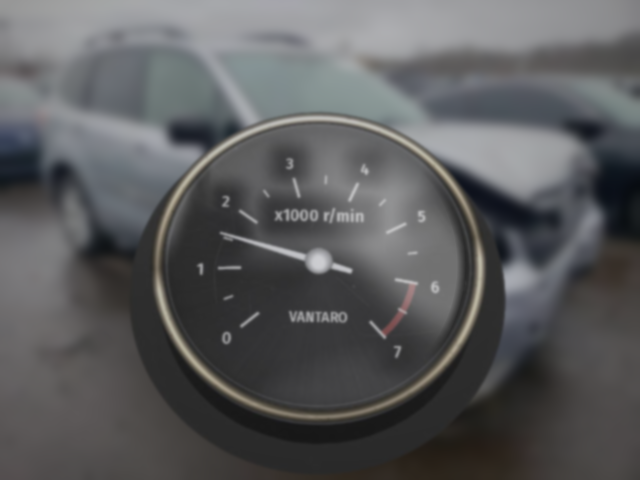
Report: 1500,rpm
